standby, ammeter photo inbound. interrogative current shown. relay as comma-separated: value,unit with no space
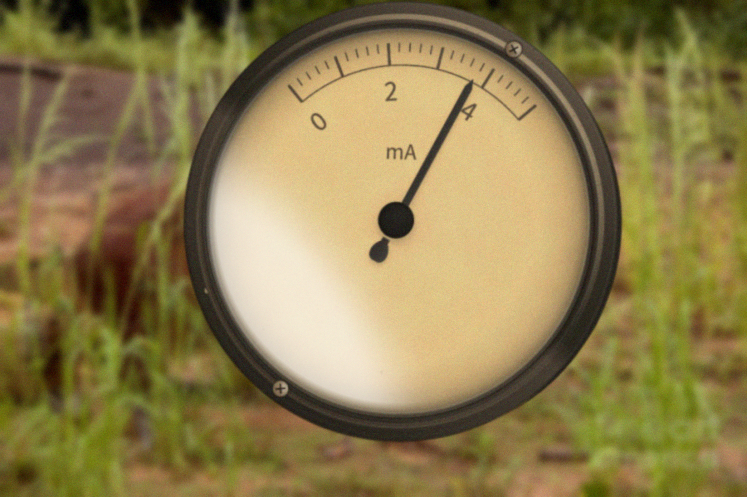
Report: 3.8,mA
